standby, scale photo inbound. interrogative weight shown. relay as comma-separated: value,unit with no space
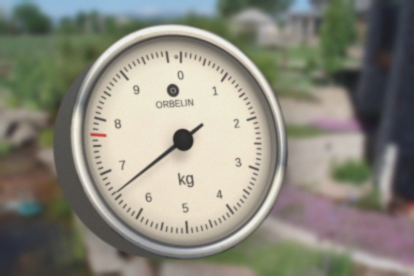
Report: 6.6,kg
